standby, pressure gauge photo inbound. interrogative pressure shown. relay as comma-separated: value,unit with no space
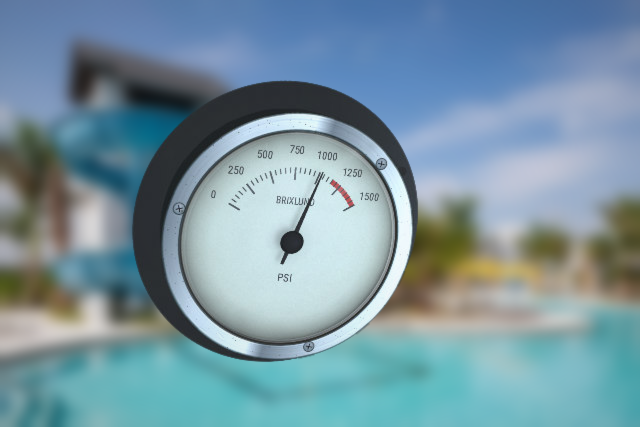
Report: 1000,psi
